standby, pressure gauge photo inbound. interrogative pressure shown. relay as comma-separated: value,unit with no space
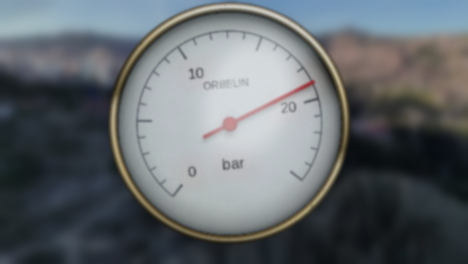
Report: 19,bar
